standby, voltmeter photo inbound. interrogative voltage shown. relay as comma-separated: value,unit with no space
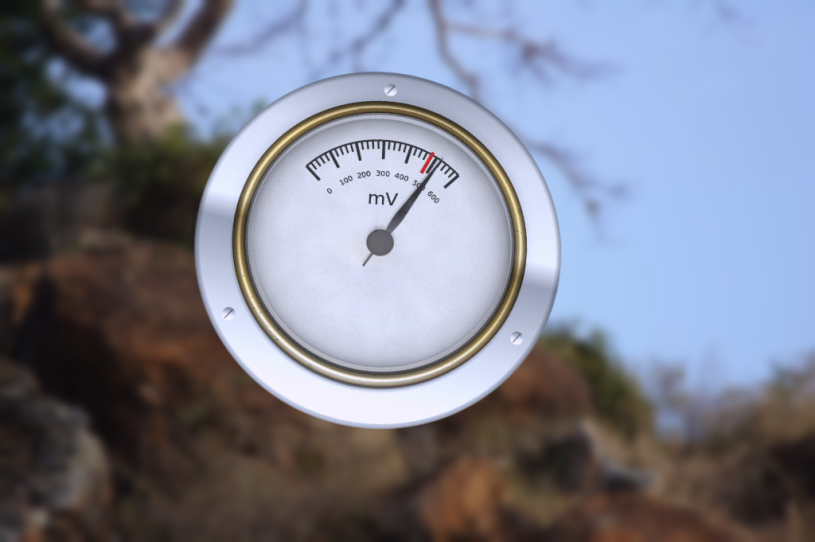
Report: 520,mV
